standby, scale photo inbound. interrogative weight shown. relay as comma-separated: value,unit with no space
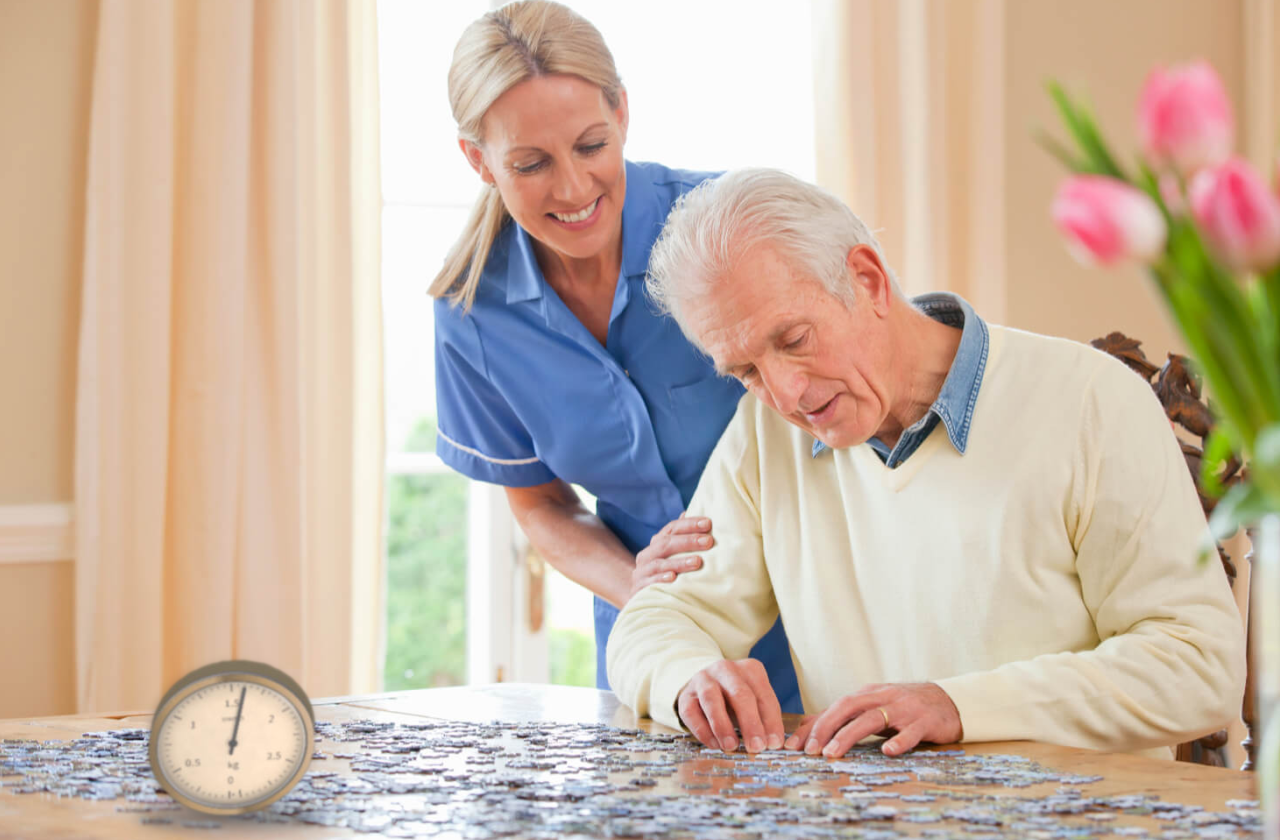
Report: 1.6,kg
